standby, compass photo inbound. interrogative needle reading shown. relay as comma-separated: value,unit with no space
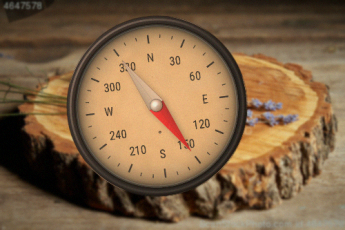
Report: 150,°
